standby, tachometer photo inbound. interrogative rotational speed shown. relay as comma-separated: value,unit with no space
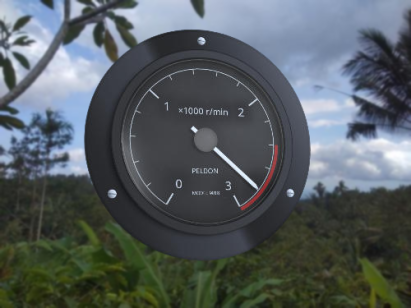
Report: 2800,rpm
